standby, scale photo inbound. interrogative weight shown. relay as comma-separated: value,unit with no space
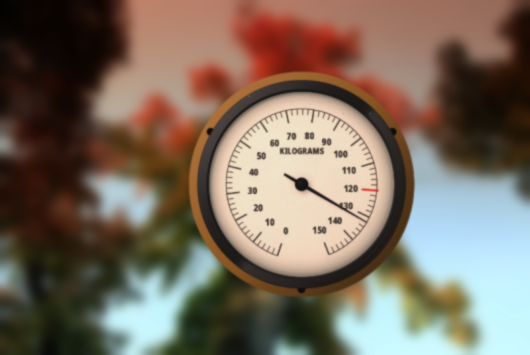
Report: 132,kg
